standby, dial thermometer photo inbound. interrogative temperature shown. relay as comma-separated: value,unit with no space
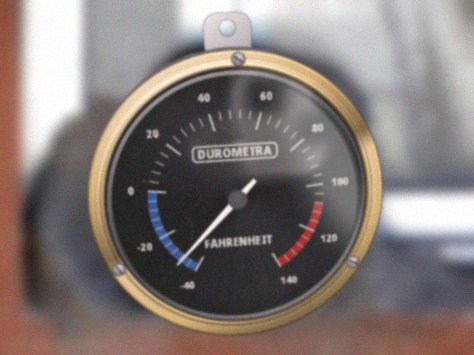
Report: -32,°F
